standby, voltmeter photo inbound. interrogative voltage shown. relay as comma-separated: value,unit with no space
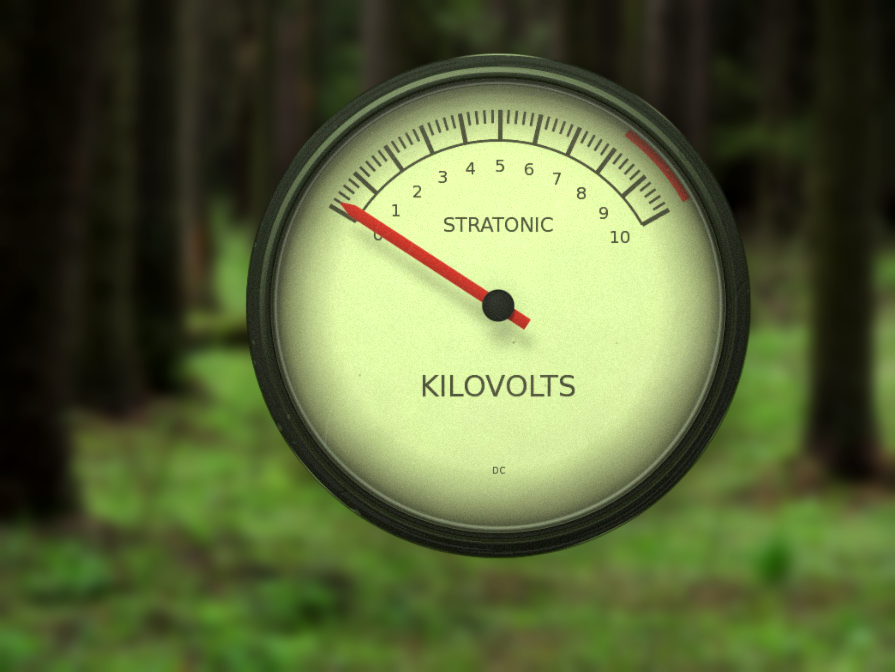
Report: 0.2,kV
